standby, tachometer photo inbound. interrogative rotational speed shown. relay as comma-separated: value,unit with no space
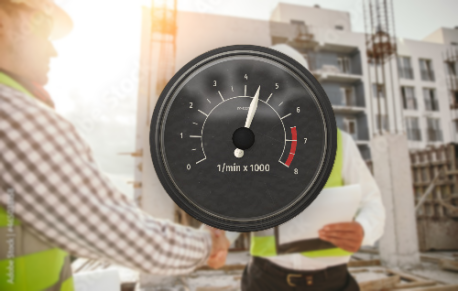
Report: 4500,rpm
